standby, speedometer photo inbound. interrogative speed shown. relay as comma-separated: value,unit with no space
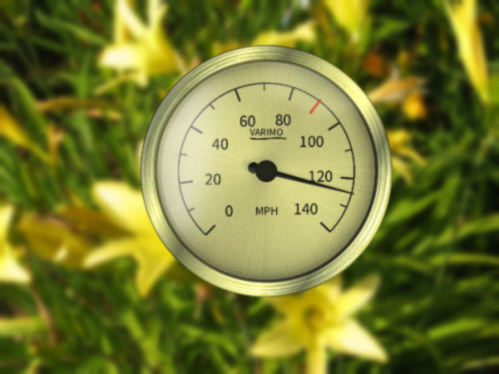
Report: 125,mph
